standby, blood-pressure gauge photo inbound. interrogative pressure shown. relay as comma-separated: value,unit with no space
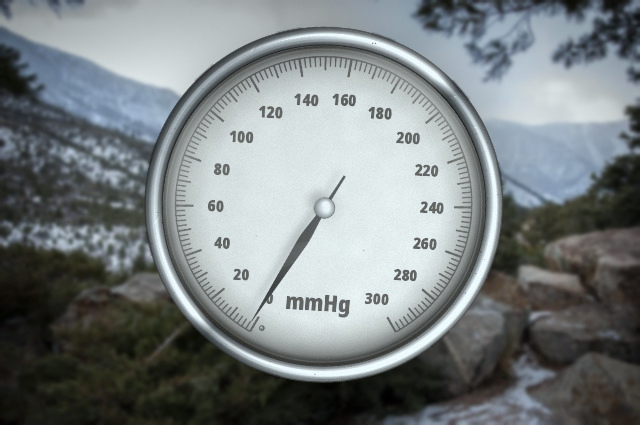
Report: 2,mmHg
